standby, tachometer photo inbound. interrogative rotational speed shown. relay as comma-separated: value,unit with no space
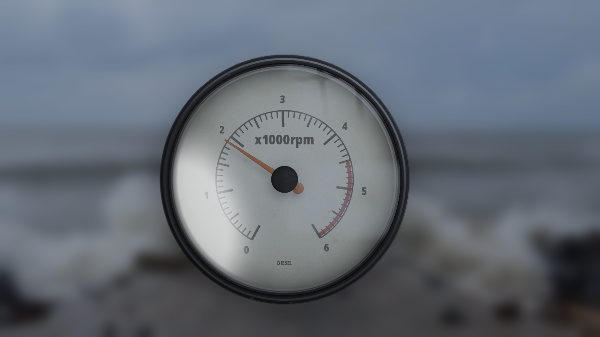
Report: 1900,rpm
